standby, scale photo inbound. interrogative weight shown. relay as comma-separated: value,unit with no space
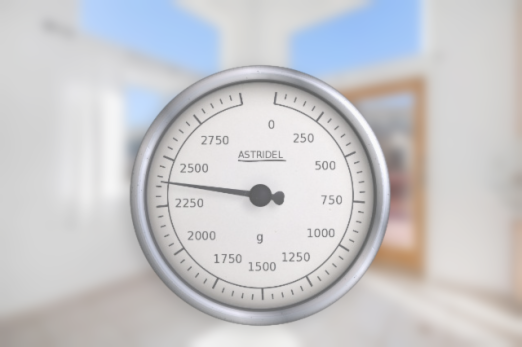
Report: 2375,g
